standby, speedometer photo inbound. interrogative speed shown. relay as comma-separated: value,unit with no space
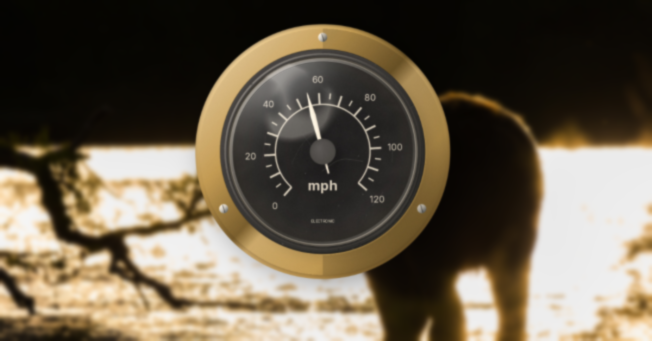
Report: 55,mph
